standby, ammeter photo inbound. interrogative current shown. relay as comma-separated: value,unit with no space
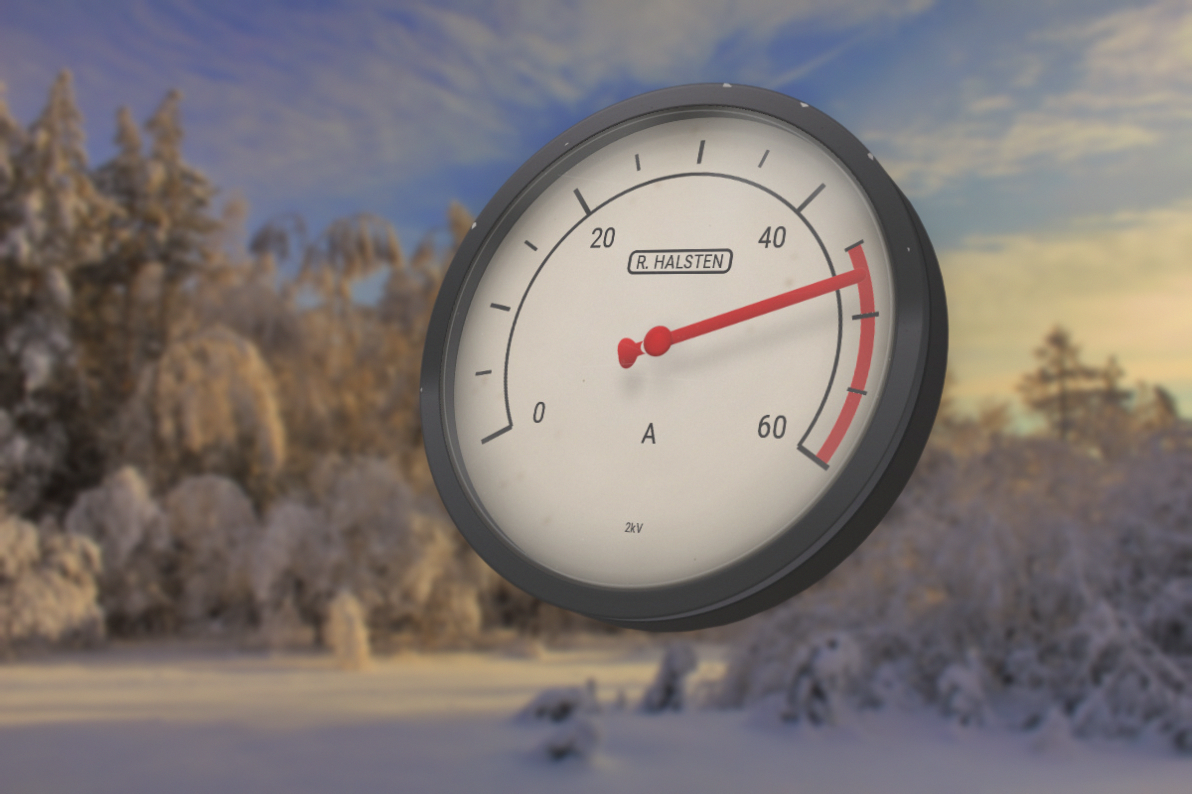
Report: 47.5,A
